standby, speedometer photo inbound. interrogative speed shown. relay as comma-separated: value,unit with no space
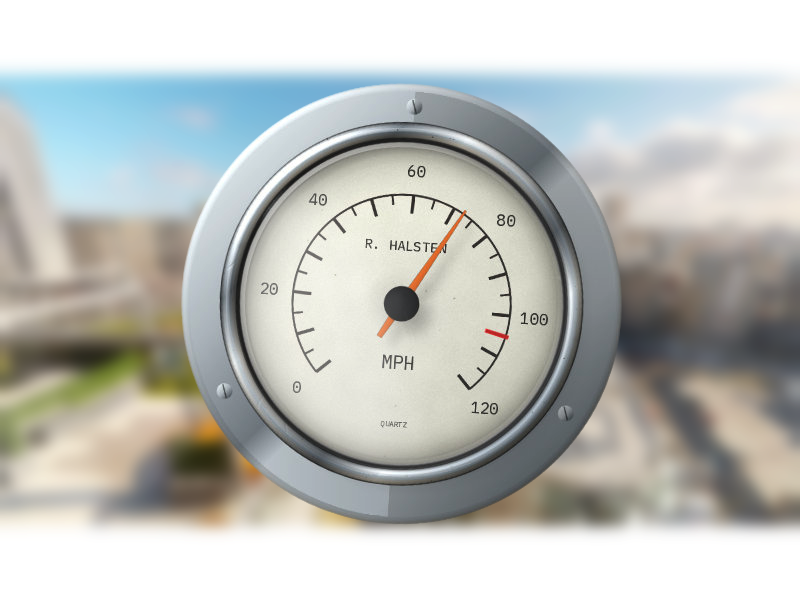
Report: 72.5,mph
